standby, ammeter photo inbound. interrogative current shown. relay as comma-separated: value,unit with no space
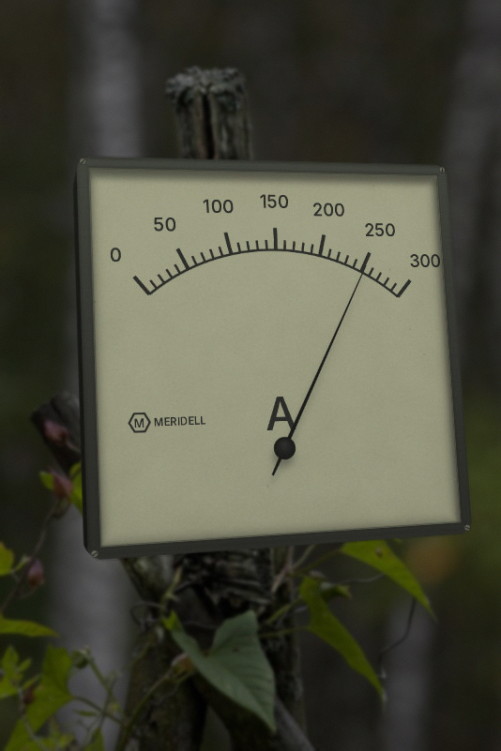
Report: 250,A
